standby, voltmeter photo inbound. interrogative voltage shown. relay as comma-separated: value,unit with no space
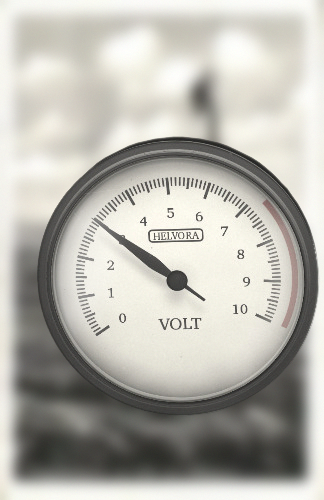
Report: 3,V
